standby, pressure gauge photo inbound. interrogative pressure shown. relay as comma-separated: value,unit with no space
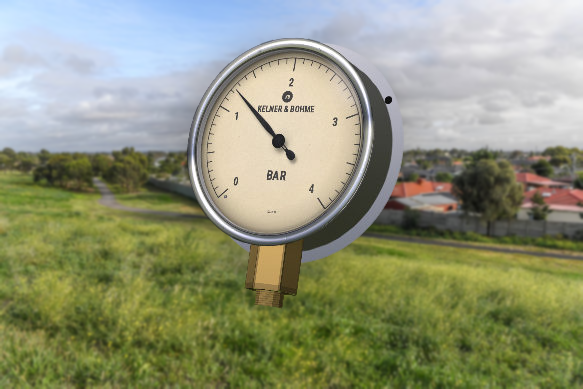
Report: 1.25,bar
